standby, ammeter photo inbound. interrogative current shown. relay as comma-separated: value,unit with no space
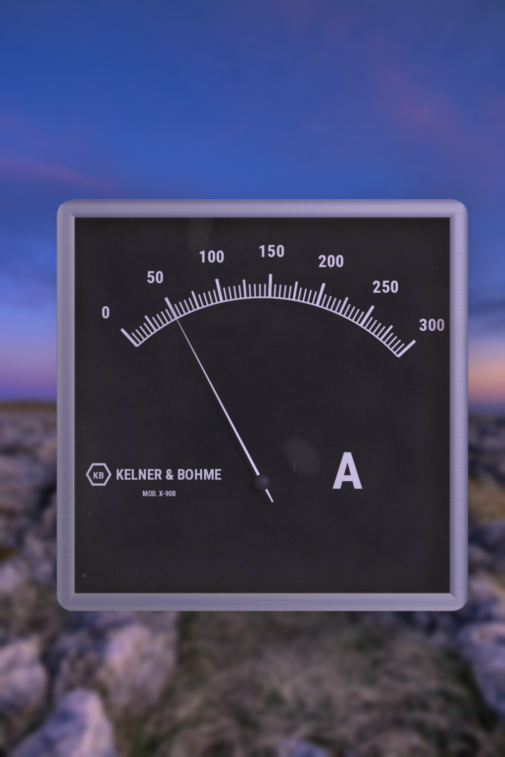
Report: 50,A
